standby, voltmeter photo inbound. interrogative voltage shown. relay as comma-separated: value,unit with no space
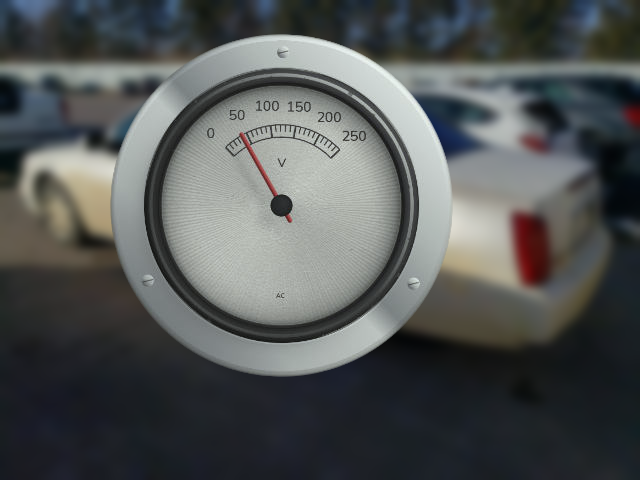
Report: 40,V
